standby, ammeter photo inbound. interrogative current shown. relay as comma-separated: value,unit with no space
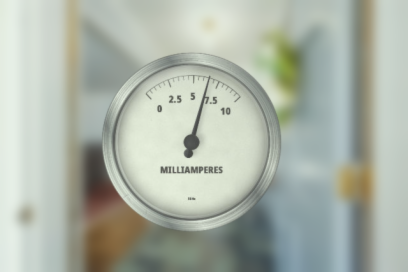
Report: 6.5,mA
